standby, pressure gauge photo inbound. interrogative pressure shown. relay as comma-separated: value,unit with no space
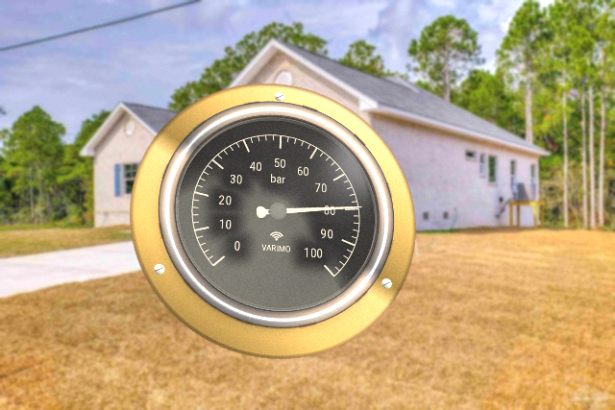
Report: 80,bar
